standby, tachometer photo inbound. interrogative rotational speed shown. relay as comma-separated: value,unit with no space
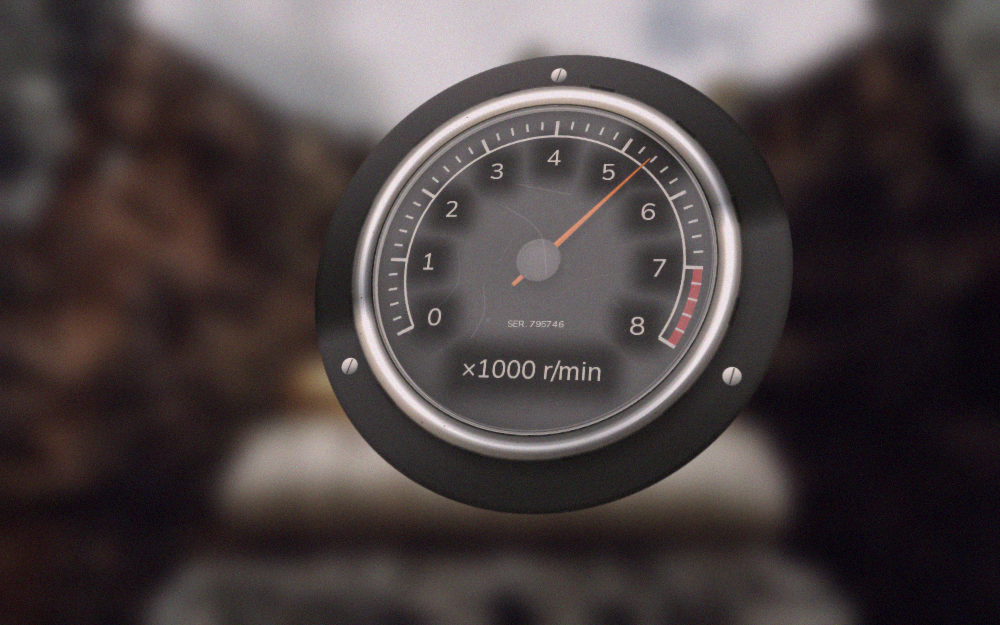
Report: 5400,rpm
